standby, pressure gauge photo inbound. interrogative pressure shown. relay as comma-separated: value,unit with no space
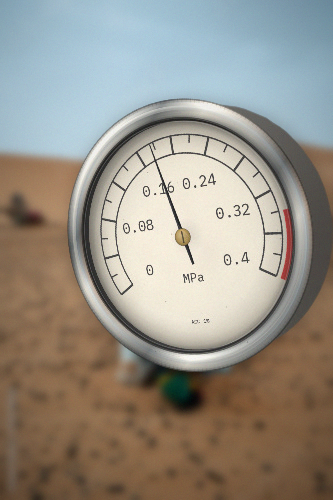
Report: 0.18,MPa
